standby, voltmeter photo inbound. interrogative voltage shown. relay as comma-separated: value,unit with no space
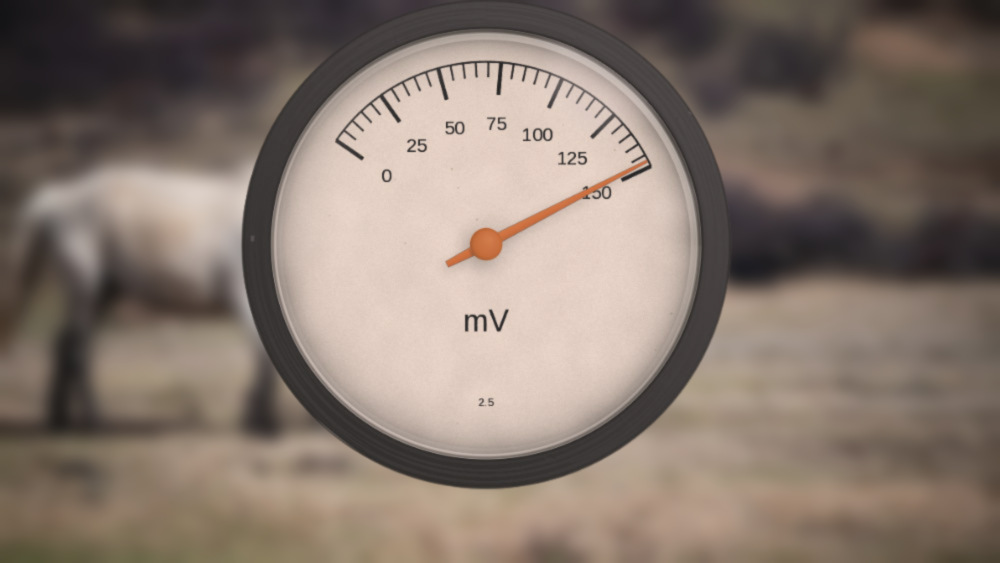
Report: 147.5,mV
